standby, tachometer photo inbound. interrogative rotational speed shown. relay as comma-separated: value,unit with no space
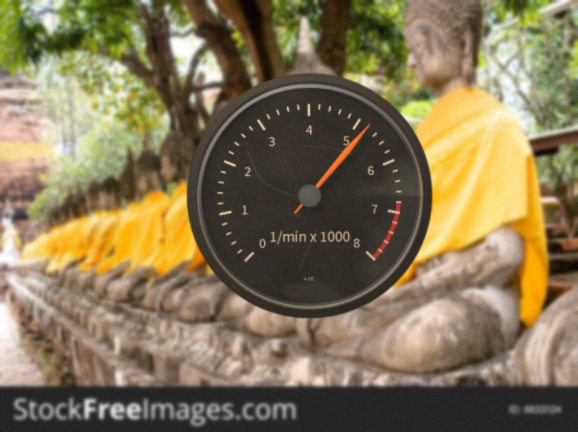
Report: 5200,rpm
